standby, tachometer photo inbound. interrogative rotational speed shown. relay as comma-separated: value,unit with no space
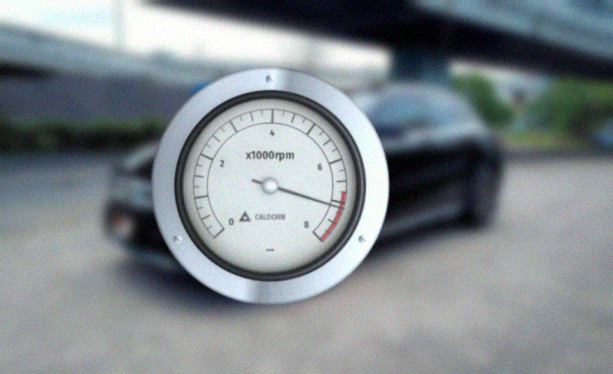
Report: 7125,rpm
